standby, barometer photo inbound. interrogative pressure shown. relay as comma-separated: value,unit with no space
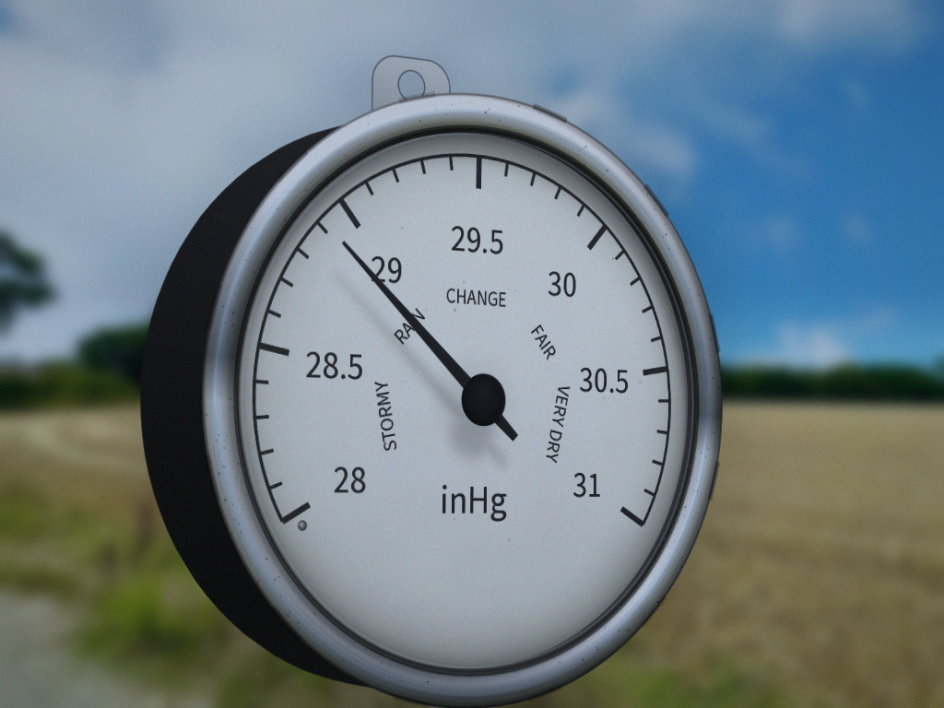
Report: 28.9,inHg
